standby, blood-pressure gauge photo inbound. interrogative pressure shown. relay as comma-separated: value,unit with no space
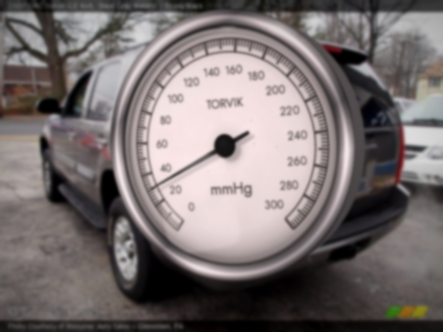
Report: 30,mmHg
